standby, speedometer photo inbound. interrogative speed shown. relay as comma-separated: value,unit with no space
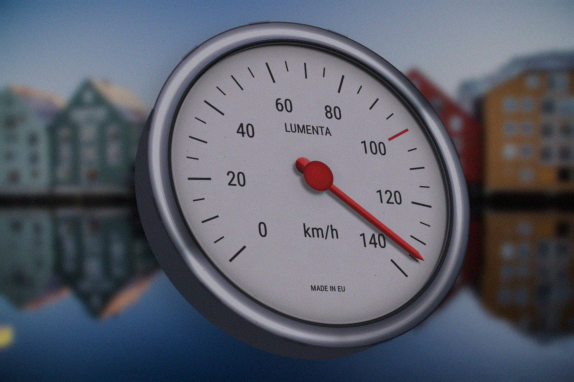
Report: 135,km/h
